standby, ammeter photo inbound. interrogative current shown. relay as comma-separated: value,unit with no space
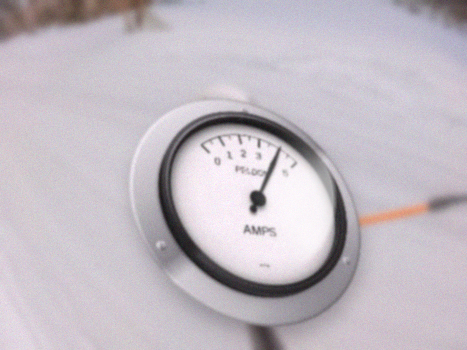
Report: 4,A
